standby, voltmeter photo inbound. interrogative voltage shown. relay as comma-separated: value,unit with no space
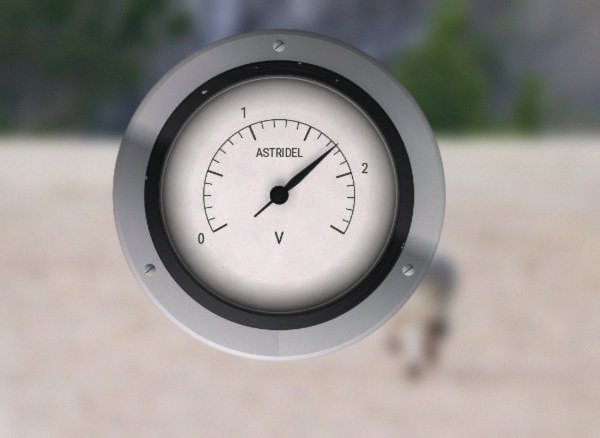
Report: 1.75,V
